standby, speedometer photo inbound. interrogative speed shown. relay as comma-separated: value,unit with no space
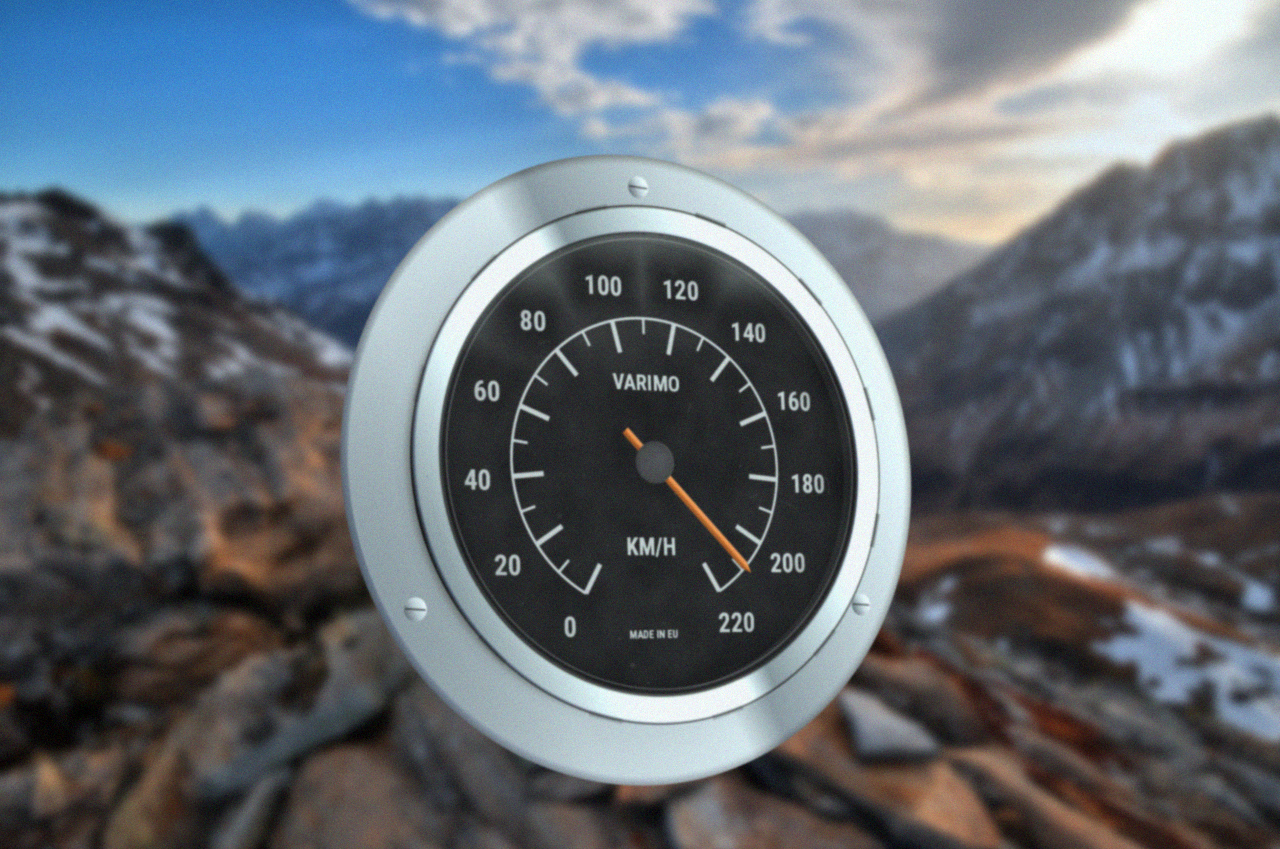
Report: 210,km/h
